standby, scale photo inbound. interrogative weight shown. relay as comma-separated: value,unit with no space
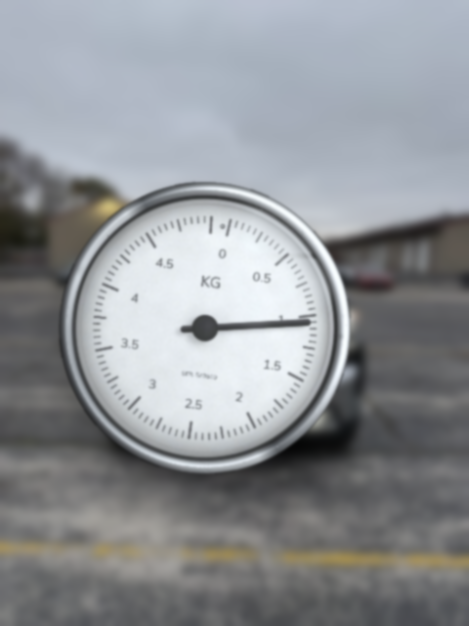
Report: 1.05,kg
